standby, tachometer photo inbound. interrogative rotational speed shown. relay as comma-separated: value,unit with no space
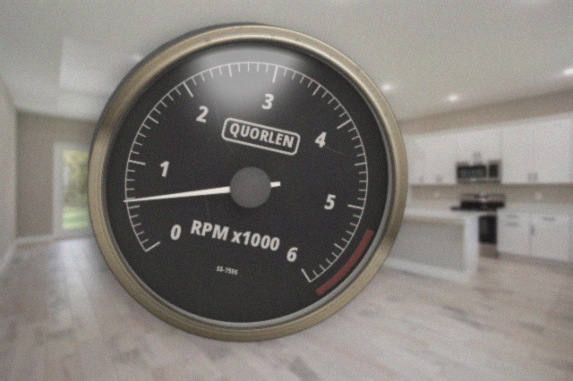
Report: 600,rpm
